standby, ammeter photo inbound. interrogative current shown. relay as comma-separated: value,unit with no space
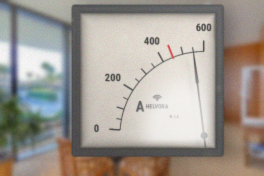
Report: 550,A
